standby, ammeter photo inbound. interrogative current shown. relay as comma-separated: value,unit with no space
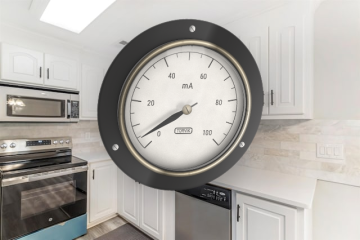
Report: 5,mA
